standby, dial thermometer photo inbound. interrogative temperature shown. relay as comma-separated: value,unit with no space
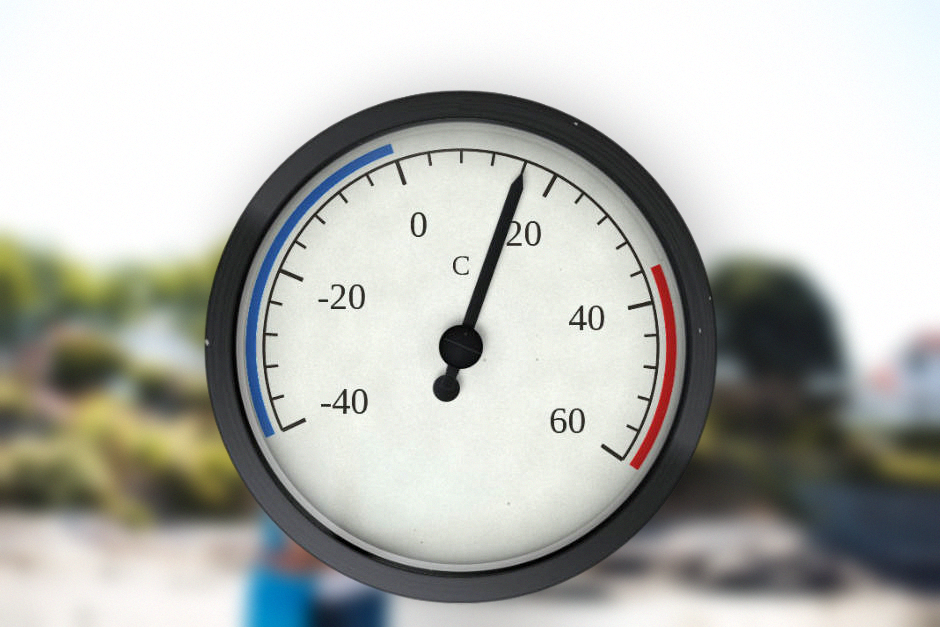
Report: 16,°C
